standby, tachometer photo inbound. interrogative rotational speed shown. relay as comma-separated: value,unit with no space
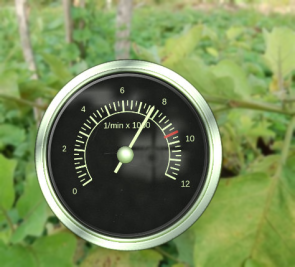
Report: 7750,rpm
